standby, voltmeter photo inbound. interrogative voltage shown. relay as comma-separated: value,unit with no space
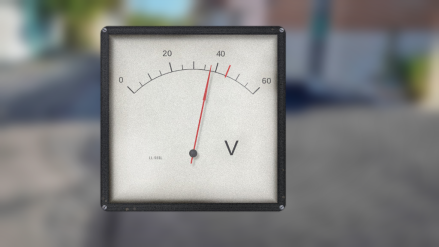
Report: 37.5,V
